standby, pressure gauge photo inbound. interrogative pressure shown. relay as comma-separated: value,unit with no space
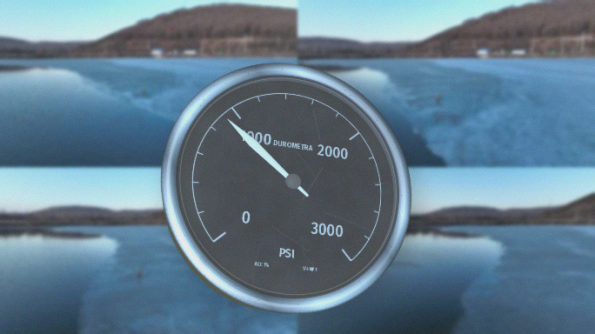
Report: 900,psi
